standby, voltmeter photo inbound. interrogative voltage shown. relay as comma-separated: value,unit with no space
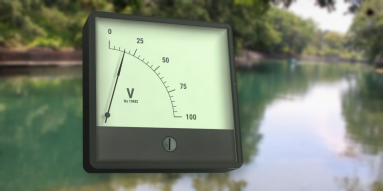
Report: 15,V
